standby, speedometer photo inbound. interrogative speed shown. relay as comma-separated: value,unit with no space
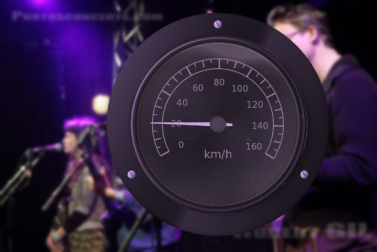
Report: 20,km/h
